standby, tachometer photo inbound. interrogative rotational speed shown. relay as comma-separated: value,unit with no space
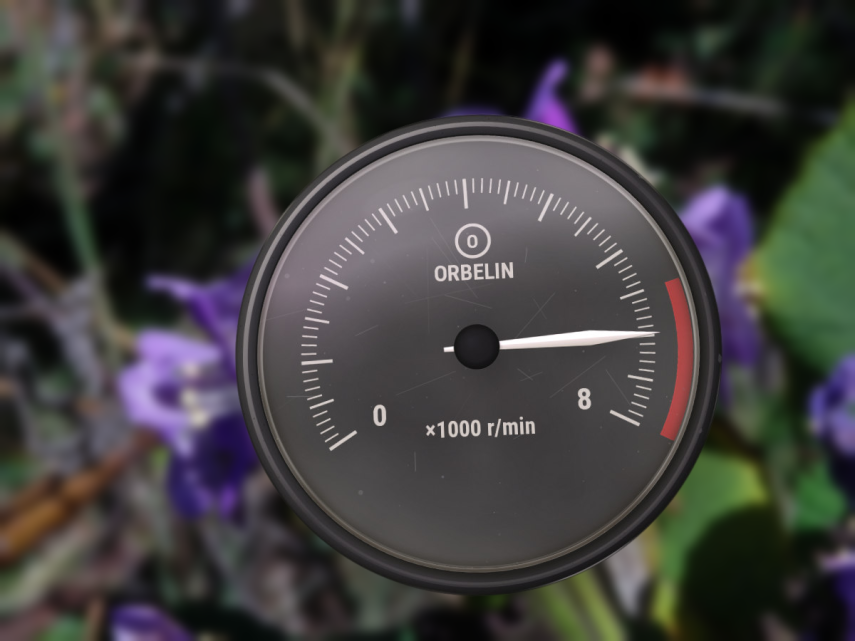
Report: 7000,rpm
